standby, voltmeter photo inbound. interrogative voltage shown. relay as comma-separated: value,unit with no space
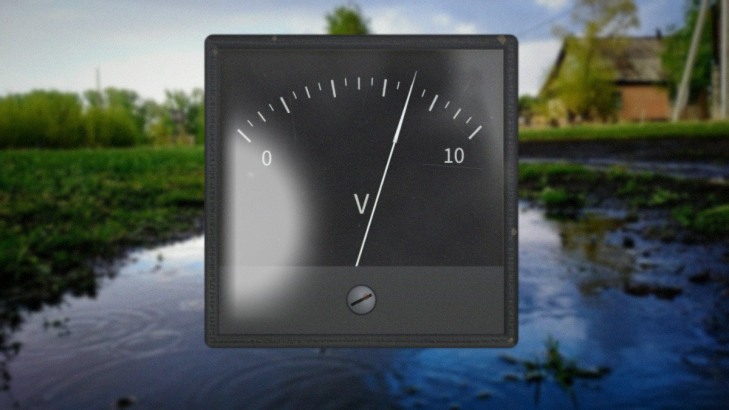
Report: 7,V
